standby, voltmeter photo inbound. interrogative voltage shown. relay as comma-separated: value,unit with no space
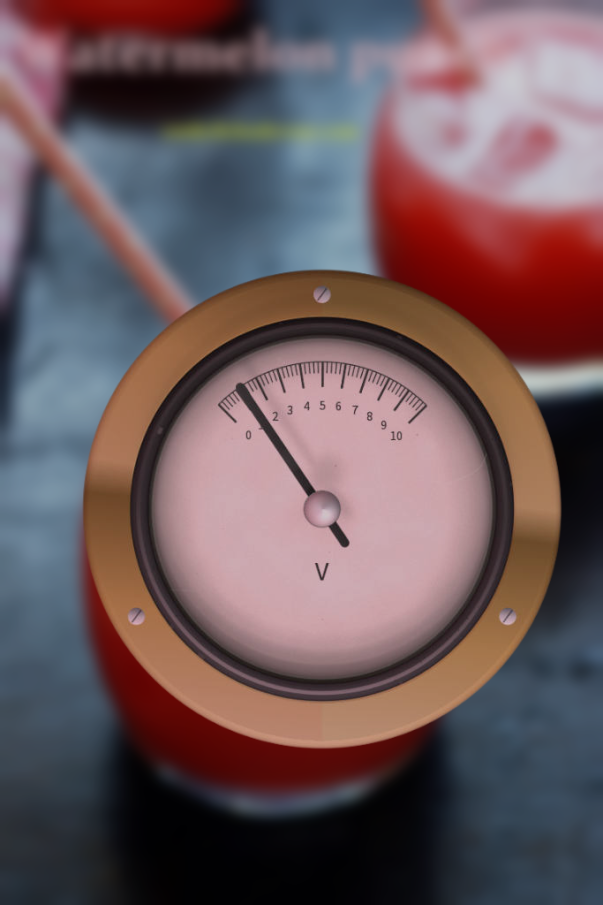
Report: 1.2,V
